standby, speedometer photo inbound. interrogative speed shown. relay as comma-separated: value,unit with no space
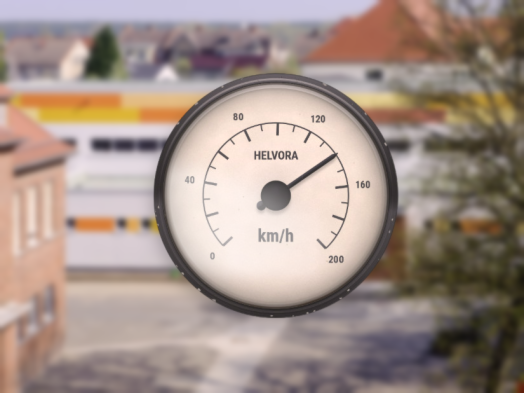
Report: 140,km/h
